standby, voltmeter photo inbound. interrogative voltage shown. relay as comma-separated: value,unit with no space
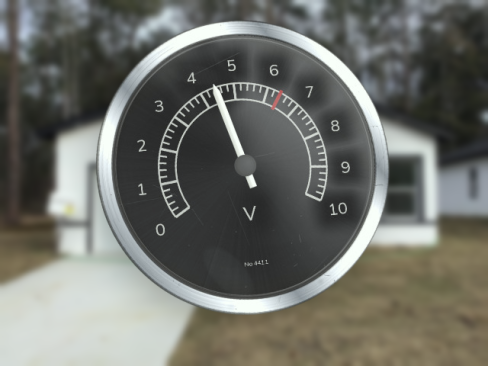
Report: 4.4,V
